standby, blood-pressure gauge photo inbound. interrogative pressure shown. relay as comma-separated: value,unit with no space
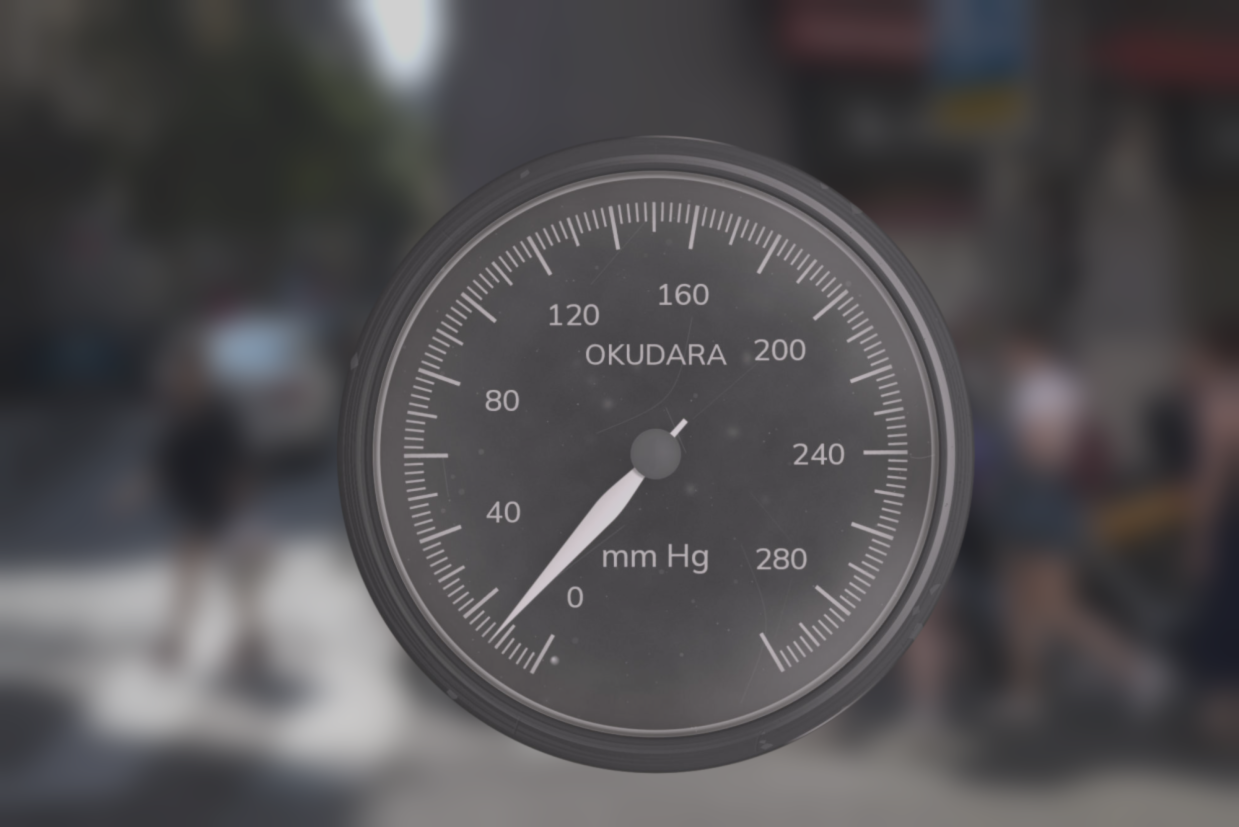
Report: 12,mmHg
